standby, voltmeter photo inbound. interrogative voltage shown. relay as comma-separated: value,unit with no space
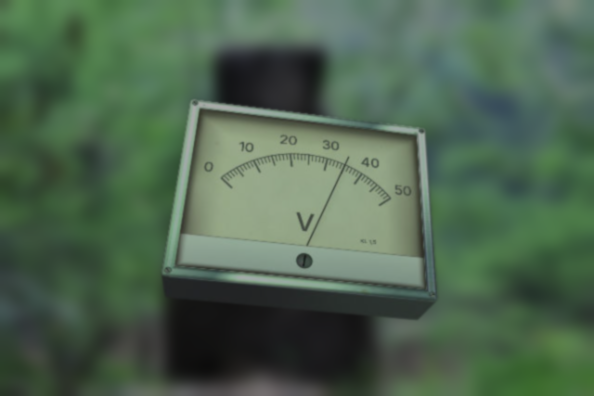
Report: 35,V
